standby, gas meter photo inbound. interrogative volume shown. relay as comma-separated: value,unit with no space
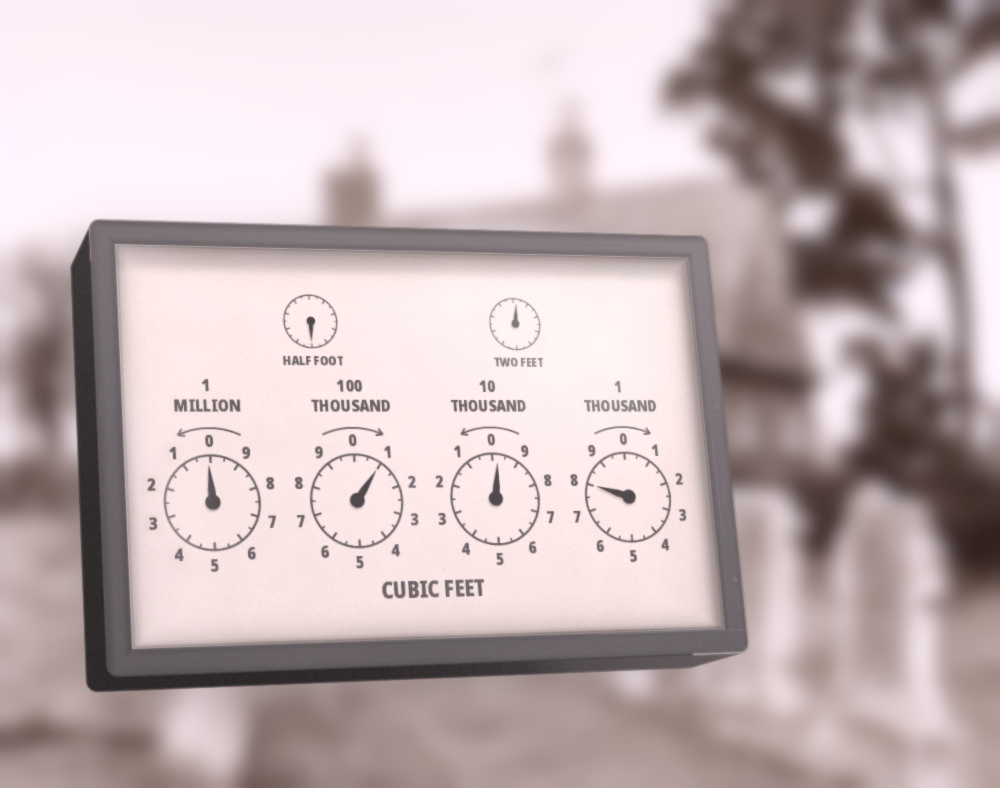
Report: 9800,ft³
